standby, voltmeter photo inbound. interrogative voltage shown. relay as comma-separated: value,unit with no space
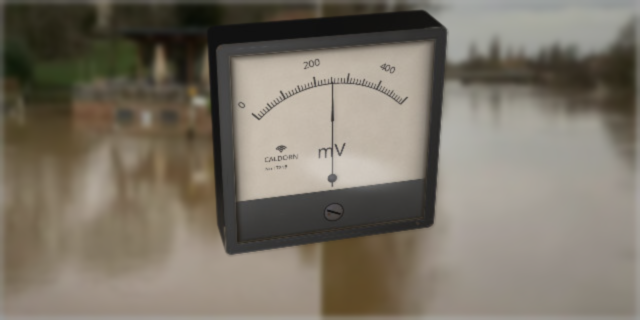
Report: 250,mV
